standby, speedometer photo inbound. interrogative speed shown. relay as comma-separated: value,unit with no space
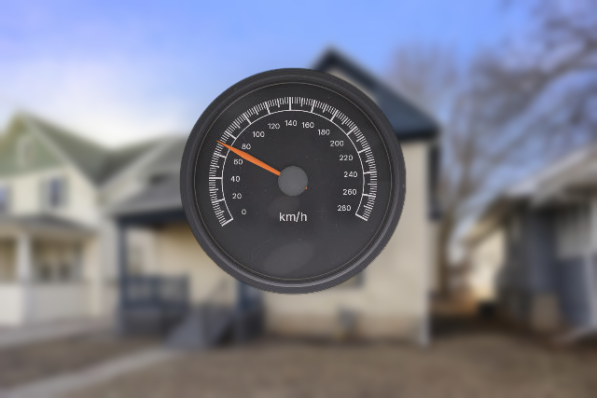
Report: 70,km/h
